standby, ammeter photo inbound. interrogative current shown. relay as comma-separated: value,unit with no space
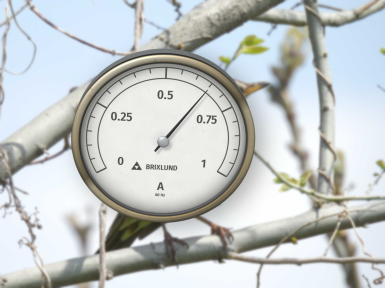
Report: 0.65,A
